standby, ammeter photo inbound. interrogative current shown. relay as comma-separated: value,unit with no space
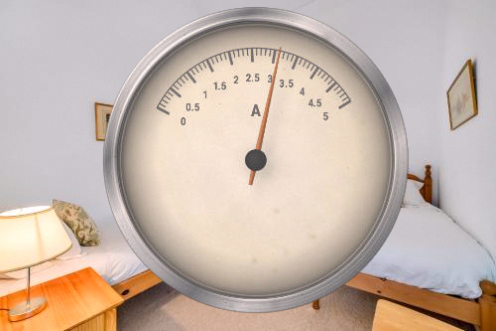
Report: 3.1,A
